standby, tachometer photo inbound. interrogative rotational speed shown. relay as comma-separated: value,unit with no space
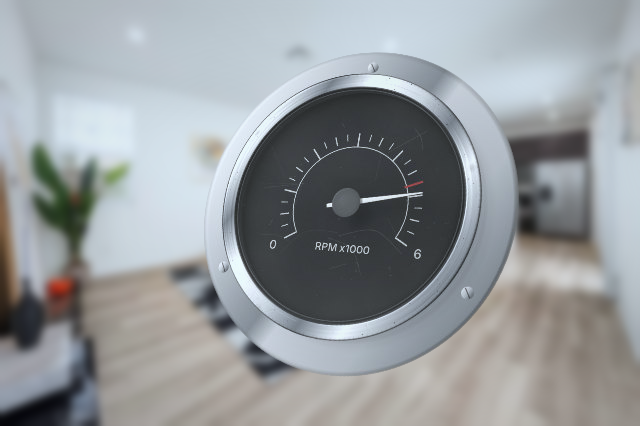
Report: 5000,rpm
